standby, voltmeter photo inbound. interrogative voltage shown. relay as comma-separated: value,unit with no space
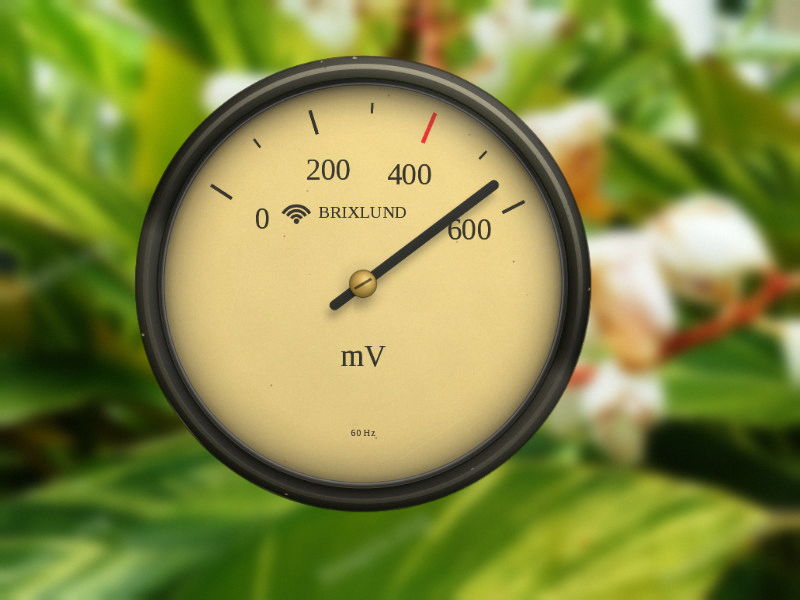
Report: 550,mV
